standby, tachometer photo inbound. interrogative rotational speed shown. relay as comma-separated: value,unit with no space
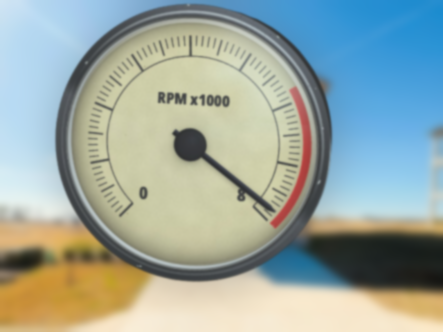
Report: 7800,rpm
